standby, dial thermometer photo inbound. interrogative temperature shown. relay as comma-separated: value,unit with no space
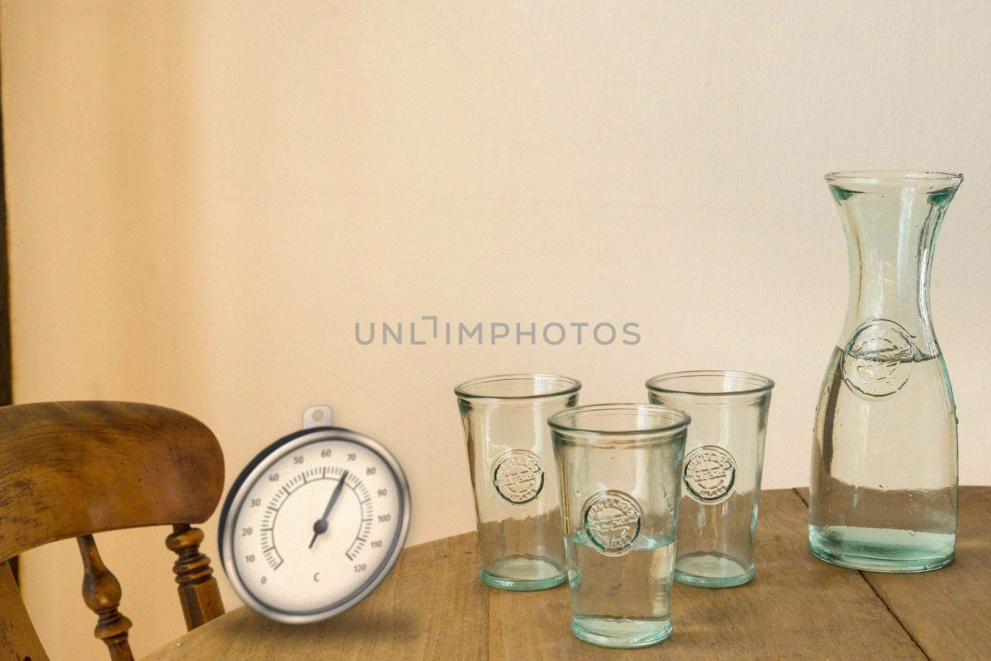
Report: 70,°C
